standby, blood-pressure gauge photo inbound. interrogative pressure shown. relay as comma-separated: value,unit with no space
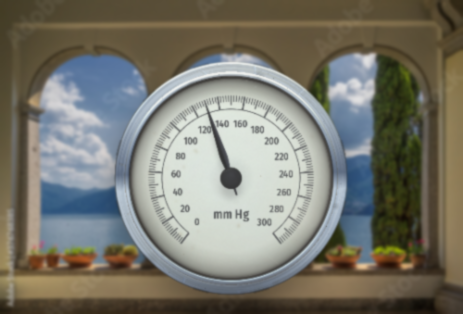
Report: 130,mmHg
